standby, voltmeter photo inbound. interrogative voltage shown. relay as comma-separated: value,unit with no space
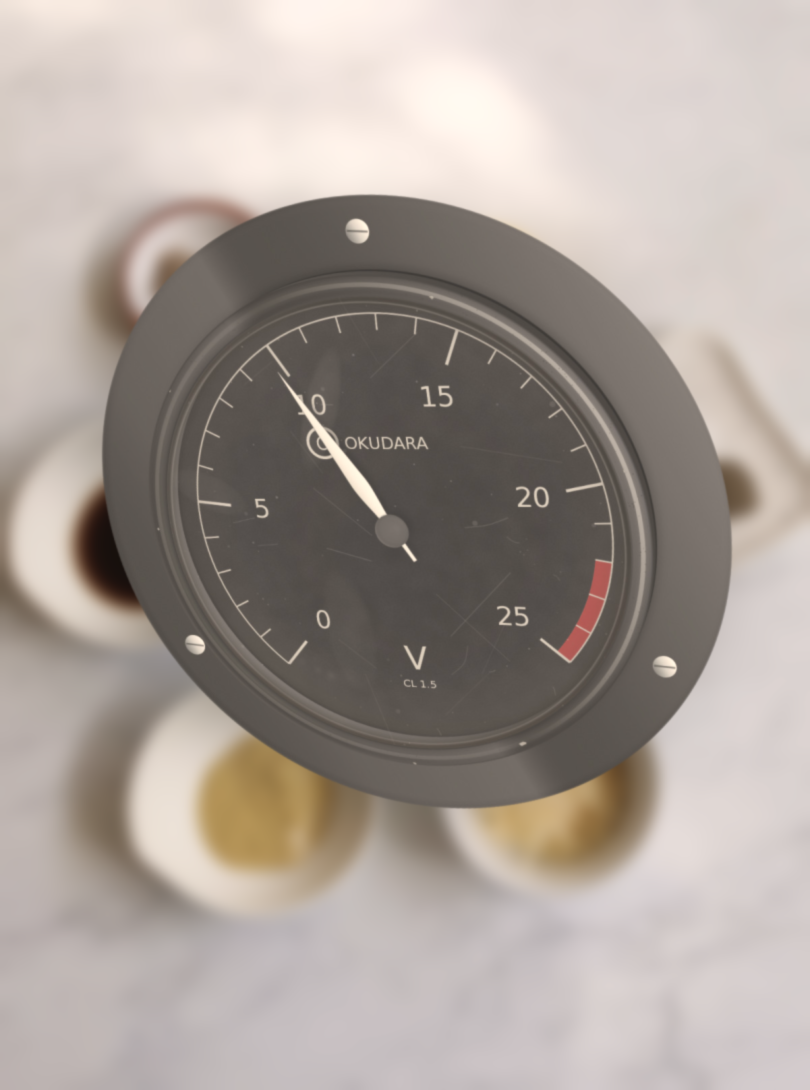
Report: 10,V
